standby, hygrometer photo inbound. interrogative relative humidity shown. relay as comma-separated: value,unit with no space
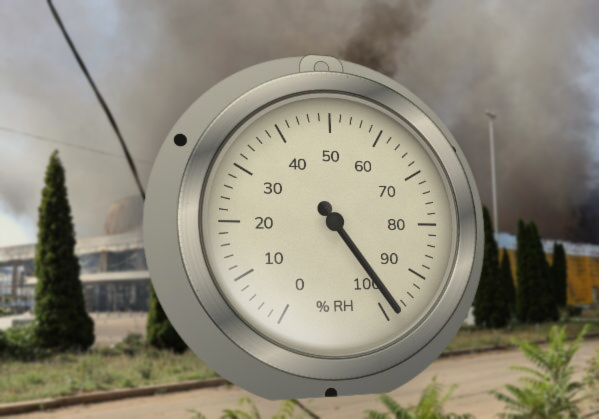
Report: 98,%
